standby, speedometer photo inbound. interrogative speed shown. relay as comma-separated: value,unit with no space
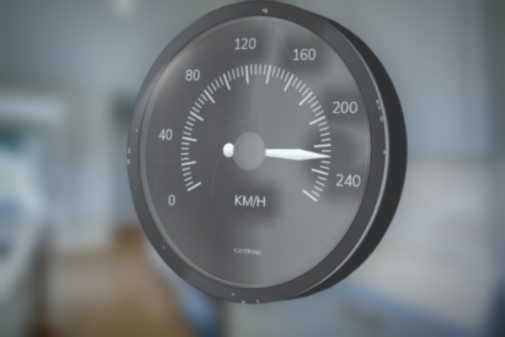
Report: 228,km/h
